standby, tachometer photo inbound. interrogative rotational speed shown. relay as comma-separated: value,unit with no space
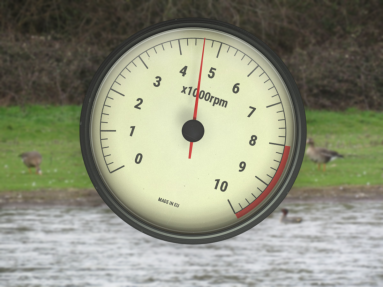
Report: 4600,rpm
